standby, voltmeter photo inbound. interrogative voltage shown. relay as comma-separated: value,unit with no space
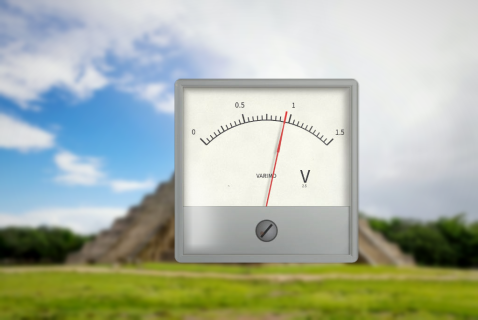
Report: 0.95,V
